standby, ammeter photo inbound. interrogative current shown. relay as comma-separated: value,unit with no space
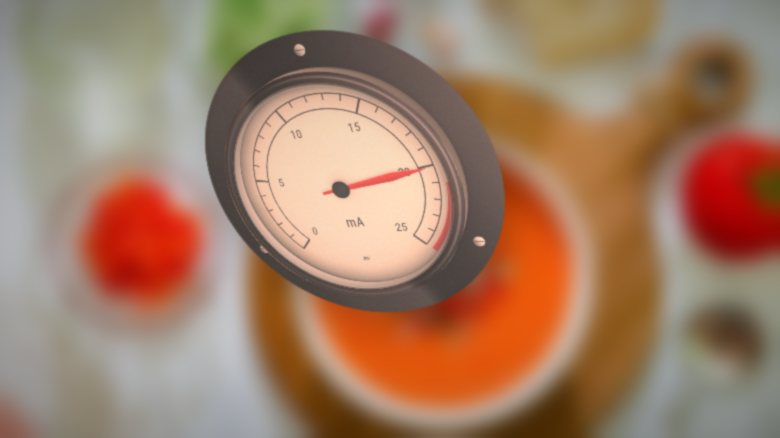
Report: 20,mA
